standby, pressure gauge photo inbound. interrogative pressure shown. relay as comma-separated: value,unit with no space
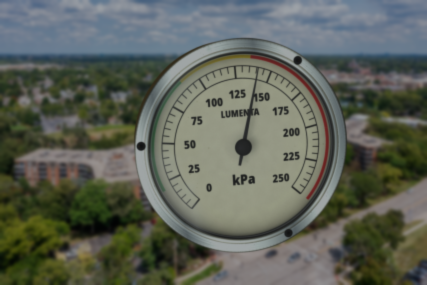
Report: 140,kPa
